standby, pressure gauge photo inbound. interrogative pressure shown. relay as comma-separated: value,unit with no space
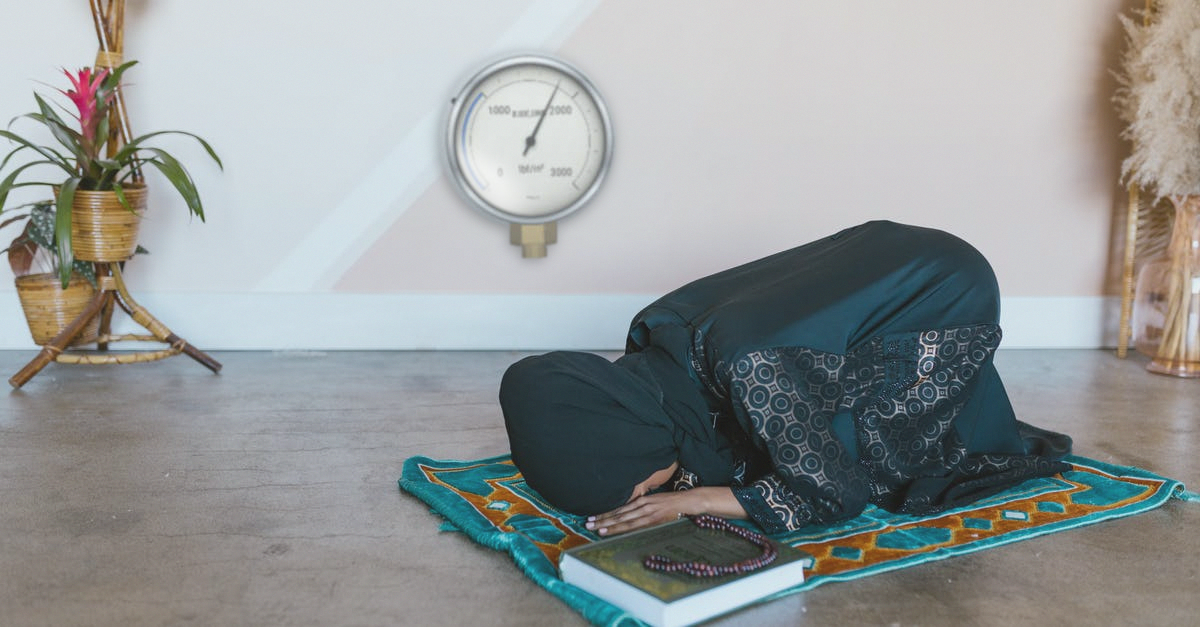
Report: 1800,psi
